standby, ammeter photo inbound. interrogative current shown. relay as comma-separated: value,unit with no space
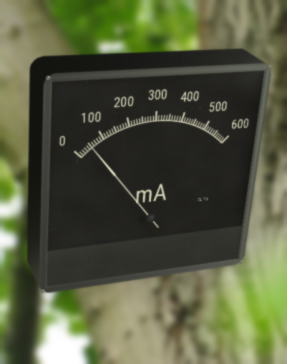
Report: 50,mA
